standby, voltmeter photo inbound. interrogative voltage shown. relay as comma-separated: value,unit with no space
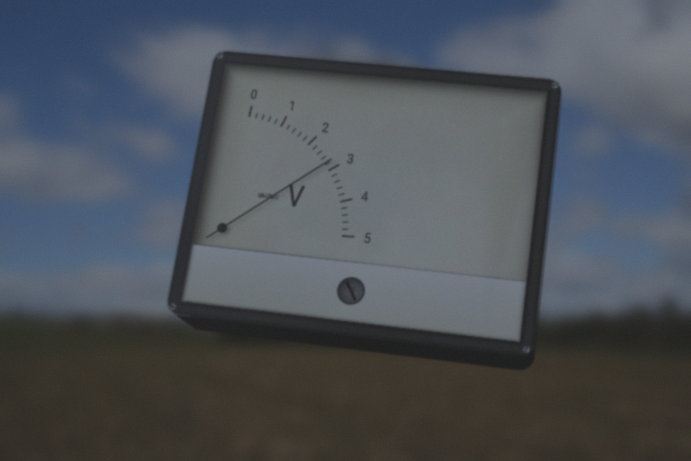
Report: 2.8,V
